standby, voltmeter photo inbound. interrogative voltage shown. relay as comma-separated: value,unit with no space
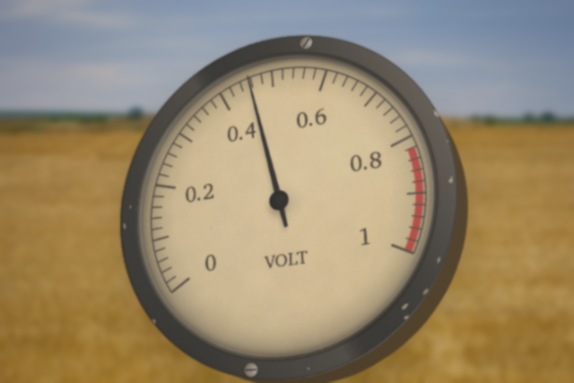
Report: 0.46,V
